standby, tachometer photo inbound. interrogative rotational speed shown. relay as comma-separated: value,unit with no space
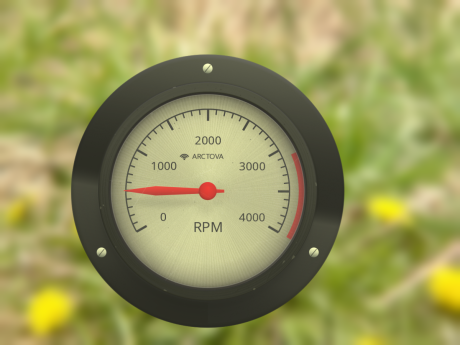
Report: 500,rpm
